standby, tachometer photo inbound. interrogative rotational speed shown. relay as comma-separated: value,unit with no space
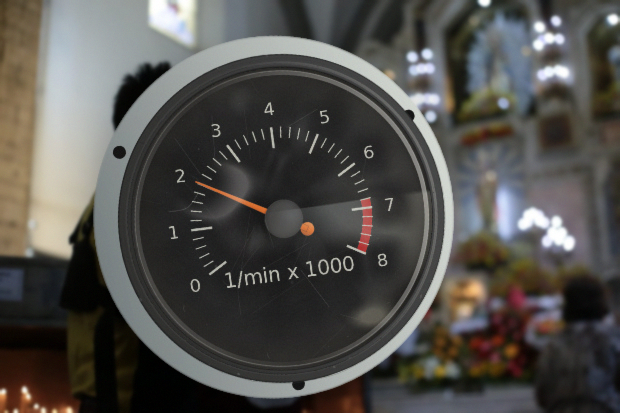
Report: 2000,rpm
